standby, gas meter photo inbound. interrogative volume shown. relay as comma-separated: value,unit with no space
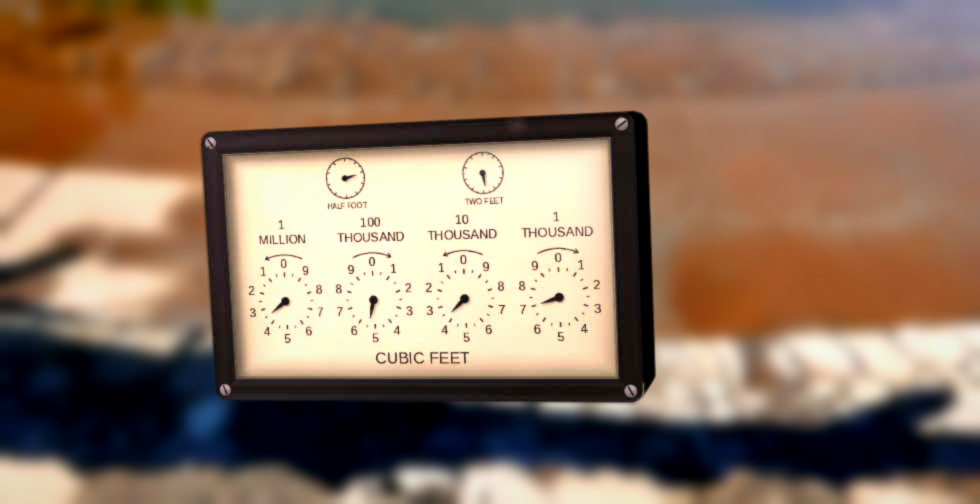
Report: 353700,ft³
